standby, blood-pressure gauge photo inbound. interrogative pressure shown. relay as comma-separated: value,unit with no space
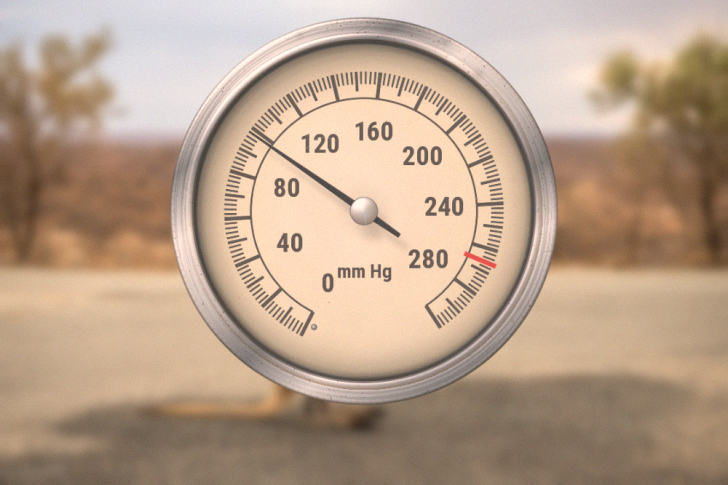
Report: 98,mmHg
